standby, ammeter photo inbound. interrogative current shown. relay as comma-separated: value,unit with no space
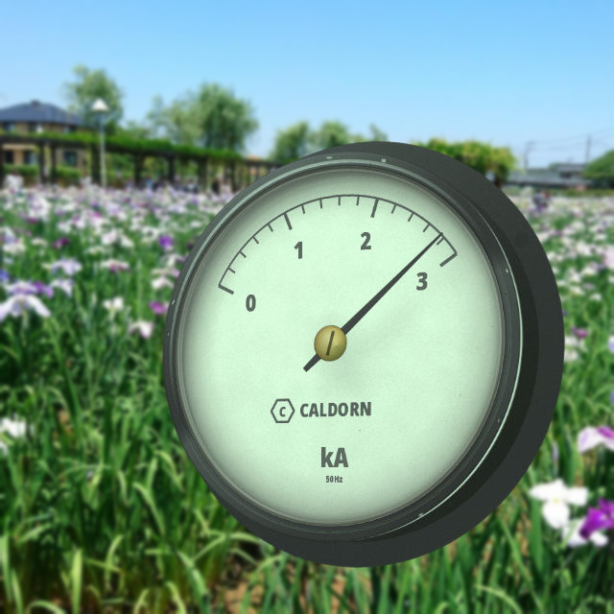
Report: 2.8,kA
